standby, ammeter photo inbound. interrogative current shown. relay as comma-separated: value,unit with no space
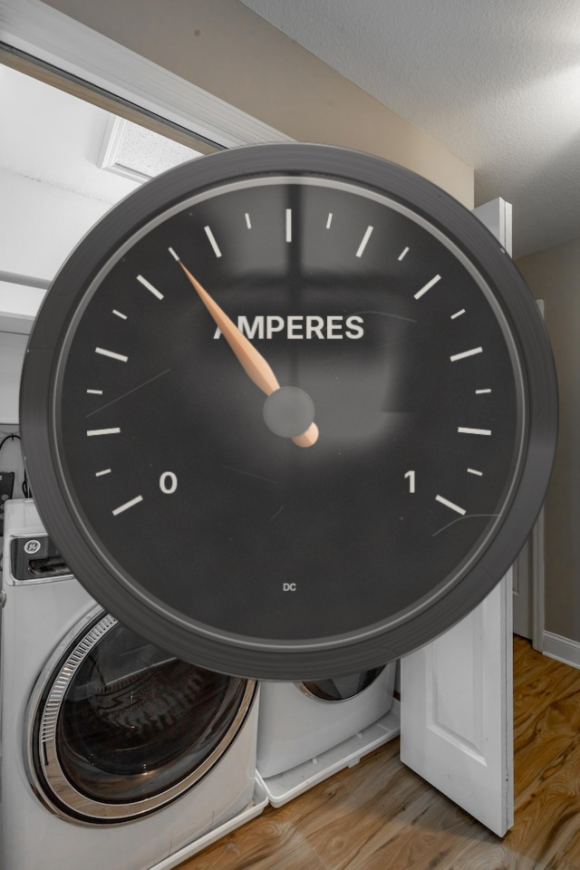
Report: 0.35,A
